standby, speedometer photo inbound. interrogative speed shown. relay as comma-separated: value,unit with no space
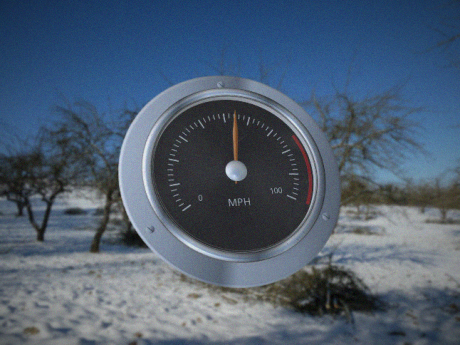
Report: 54,mph
